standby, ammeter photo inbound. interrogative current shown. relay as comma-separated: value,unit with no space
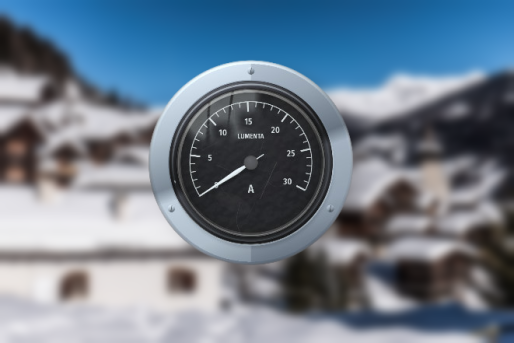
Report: 0,A
